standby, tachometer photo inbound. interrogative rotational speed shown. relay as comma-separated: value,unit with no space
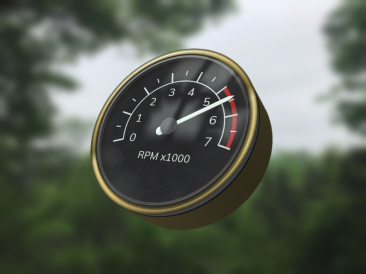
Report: 5500,rpm
